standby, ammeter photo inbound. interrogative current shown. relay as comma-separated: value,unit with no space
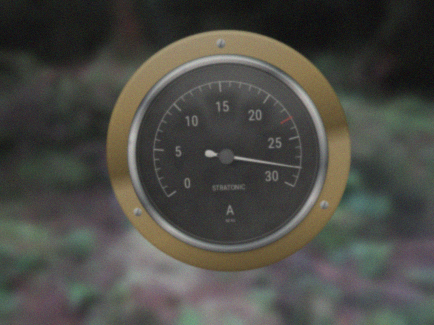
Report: 28,A
